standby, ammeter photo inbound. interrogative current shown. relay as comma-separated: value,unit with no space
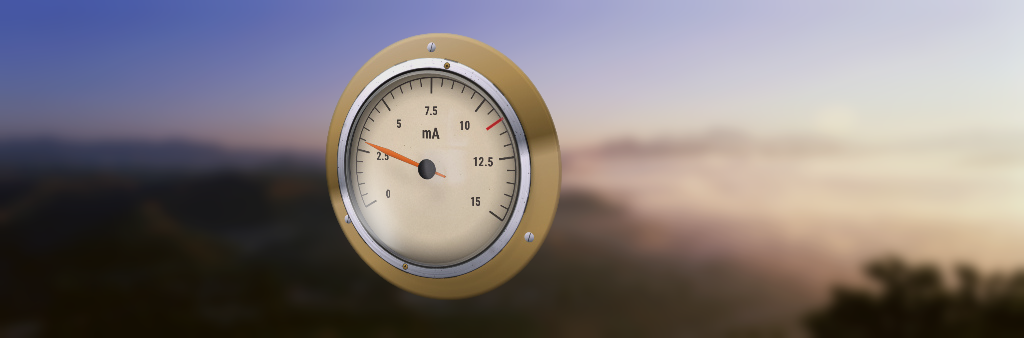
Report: 3,mA
